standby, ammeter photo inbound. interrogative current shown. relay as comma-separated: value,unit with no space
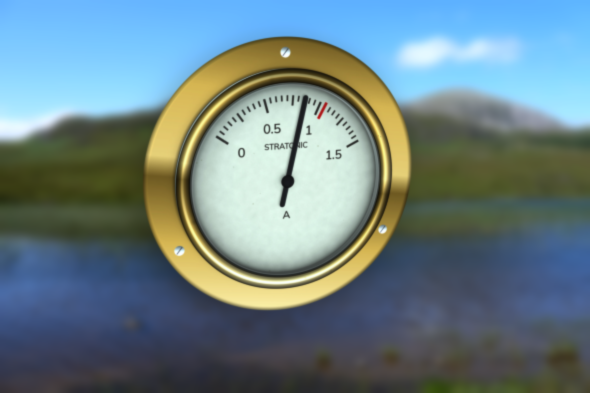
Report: 0.85,A
